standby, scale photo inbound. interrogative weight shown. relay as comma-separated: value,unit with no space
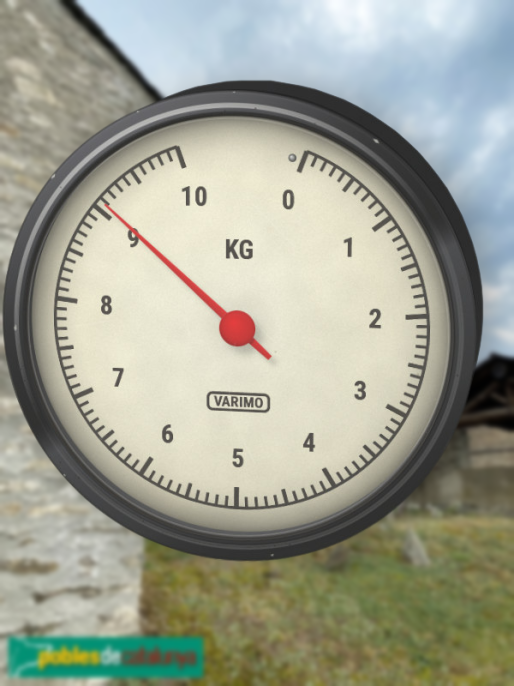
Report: 9.1,kg
